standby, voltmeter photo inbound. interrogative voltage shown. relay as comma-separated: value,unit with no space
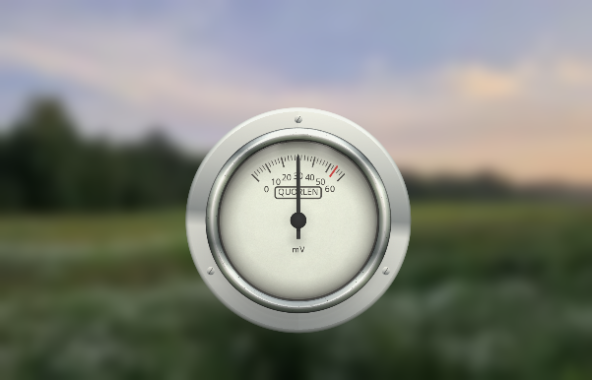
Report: 30,mV
